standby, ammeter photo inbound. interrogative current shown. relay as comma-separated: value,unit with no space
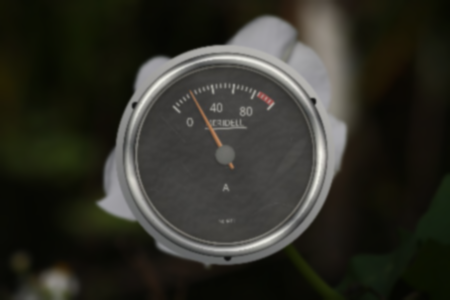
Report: 20,A
